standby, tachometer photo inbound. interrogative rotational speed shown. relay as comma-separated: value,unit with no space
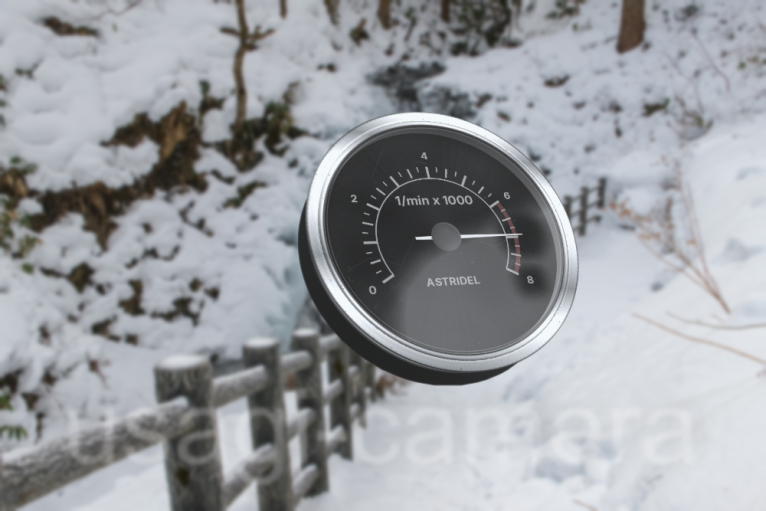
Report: 7000,rpm
